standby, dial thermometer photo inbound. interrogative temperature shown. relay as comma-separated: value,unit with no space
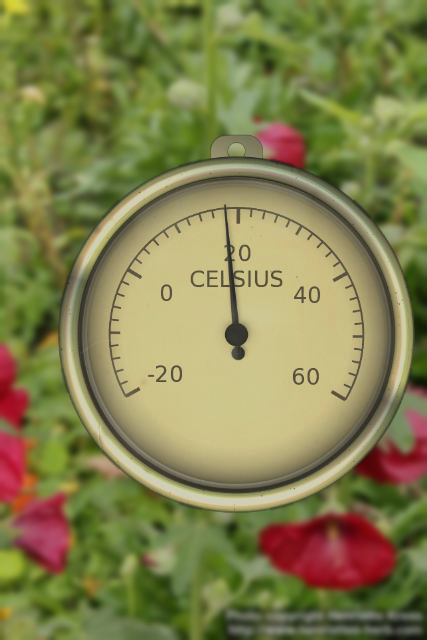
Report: 18,°C
